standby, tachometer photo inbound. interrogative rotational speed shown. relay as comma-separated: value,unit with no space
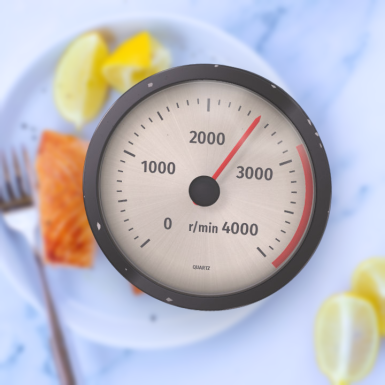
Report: 2500,rpm
